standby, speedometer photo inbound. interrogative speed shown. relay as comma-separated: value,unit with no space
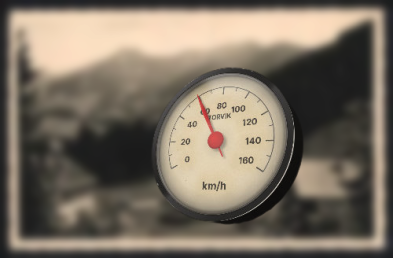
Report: 60,km/h
